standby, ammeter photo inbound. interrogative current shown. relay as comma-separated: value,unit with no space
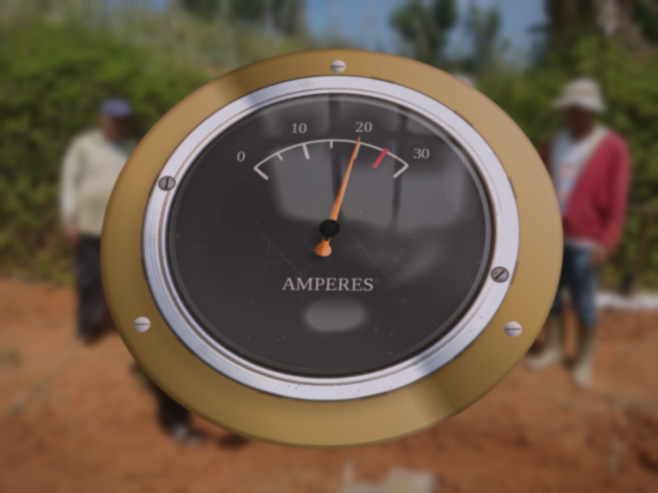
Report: 20,A
